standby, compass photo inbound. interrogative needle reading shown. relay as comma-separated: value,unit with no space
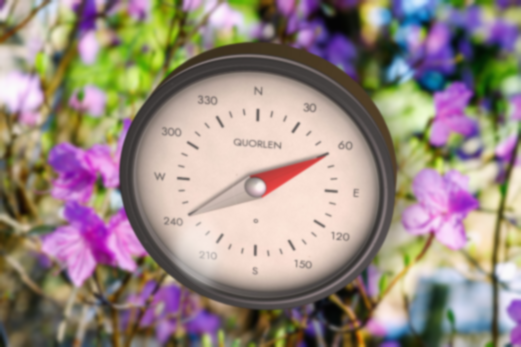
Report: 60,°
